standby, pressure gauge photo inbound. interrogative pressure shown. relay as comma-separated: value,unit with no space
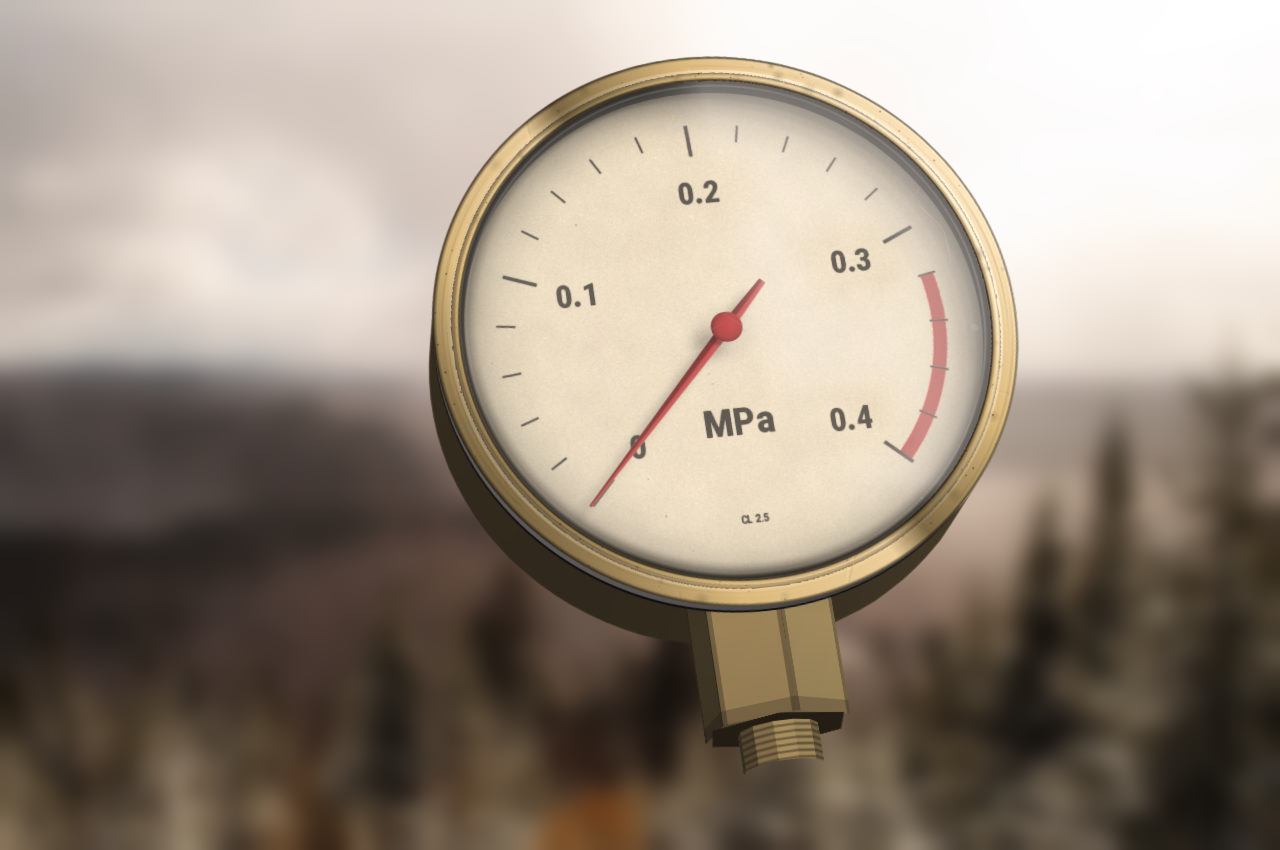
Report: 0,MPa
